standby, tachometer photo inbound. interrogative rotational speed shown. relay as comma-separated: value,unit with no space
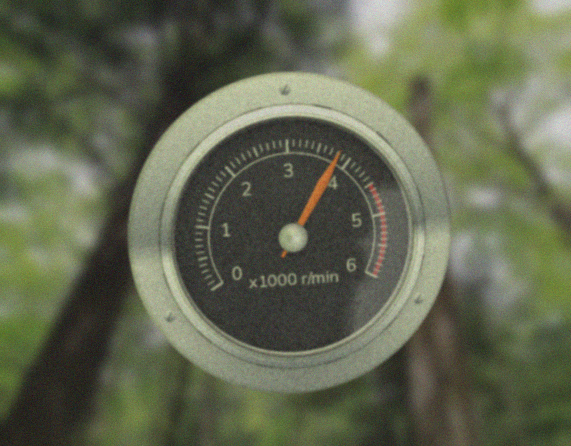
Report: 3800,rpm
